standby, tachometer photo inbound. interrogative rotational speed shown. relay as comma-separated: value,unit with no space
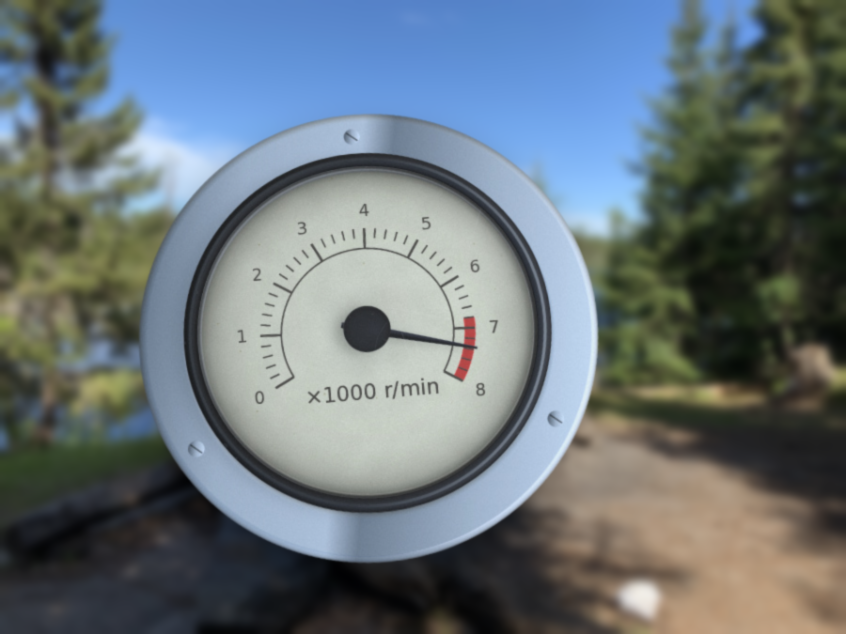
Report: 7400,rpm
